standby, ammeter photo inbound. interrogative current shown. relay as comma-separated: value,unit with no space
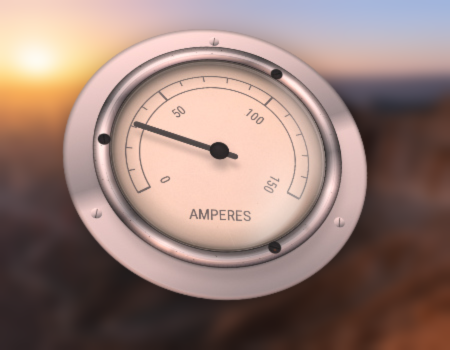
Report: 30,A
